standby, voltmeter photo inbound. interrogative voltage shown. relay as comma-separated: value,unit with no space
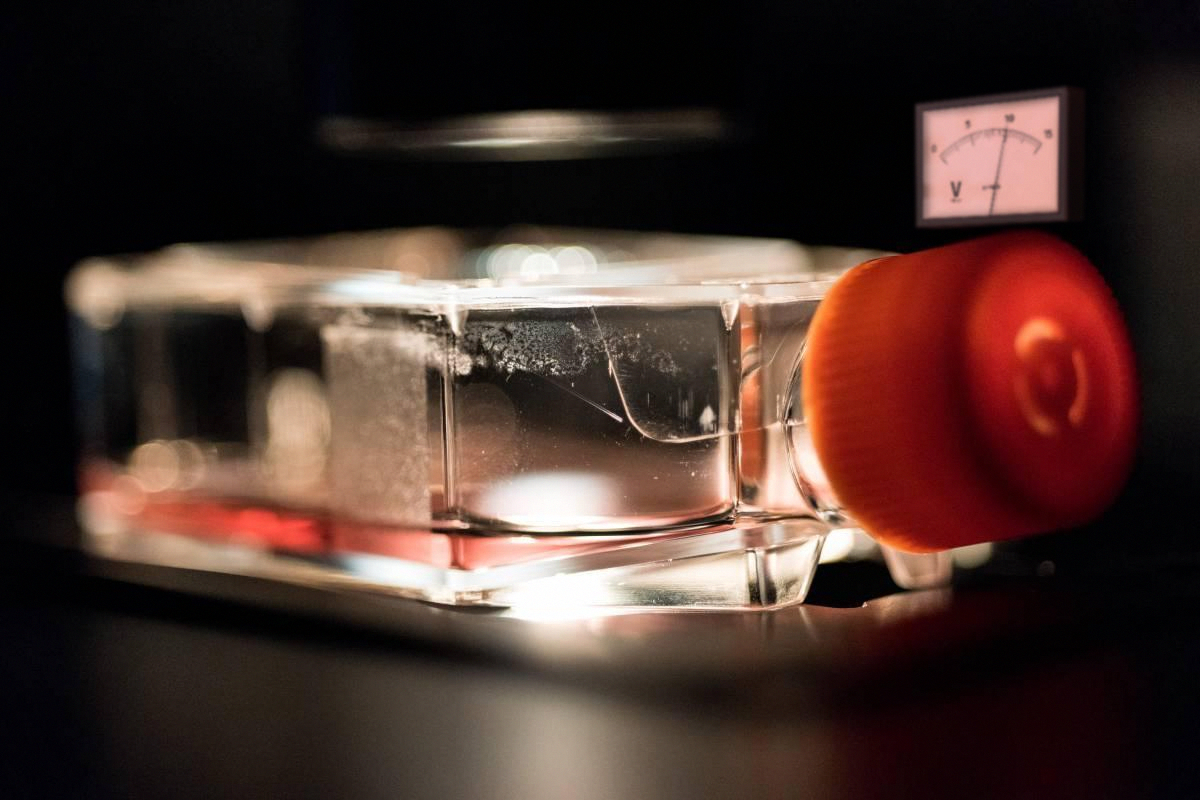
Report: 10,V
